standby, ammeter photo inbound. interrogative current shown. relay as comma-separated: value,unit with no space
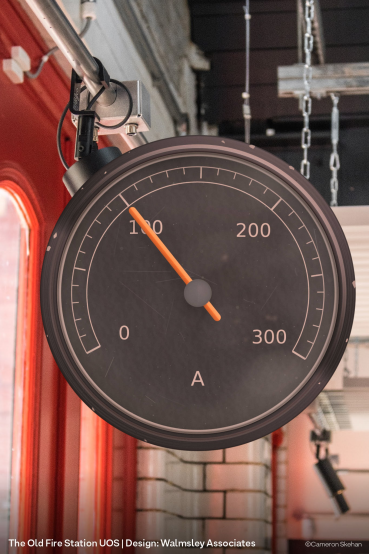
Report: 100,A
